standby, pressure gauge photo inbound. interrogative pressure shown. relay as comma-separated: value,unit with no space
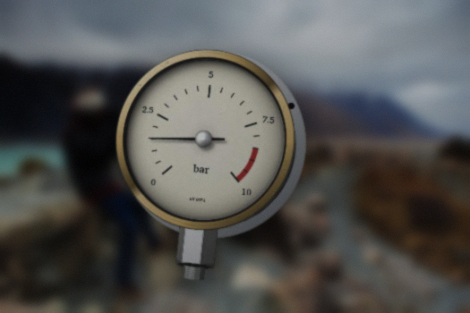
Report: 1.5,bar
